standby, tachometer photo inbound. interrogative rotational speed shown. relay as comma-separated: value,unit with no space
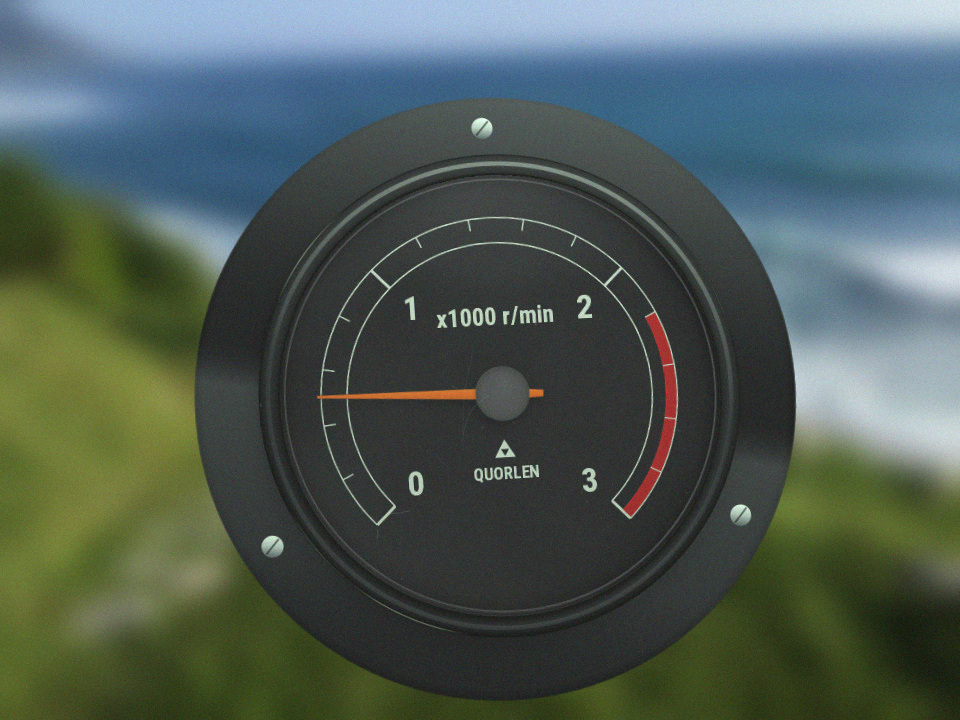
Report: 500,rpm
